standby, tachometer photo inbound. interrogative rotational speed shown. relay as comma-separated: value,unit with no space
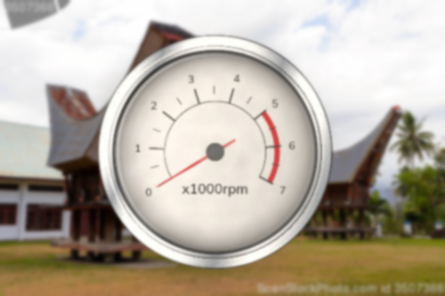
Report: 0,rpm
